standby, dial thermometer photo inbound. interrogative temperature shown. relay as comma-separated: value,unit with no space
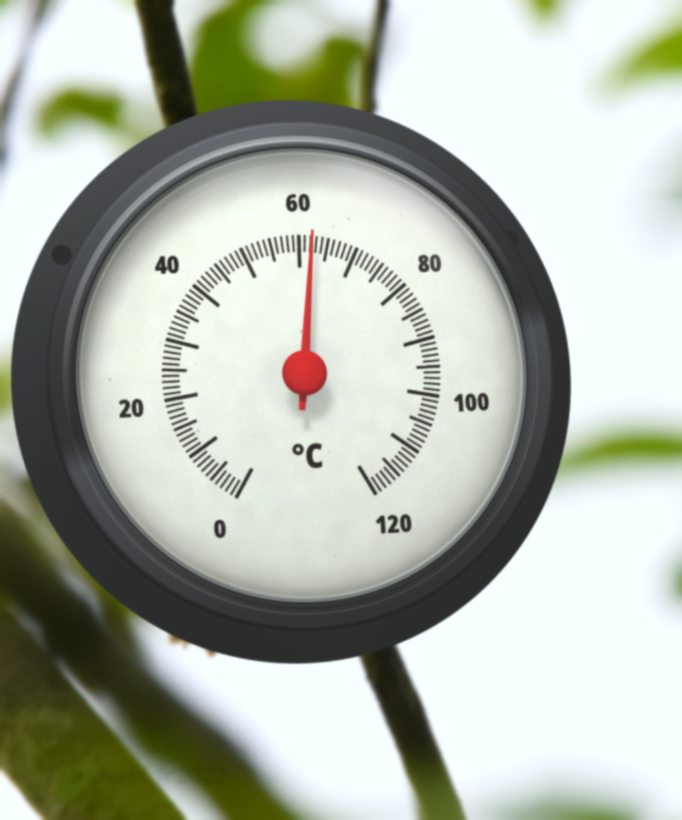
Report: 62,°C
